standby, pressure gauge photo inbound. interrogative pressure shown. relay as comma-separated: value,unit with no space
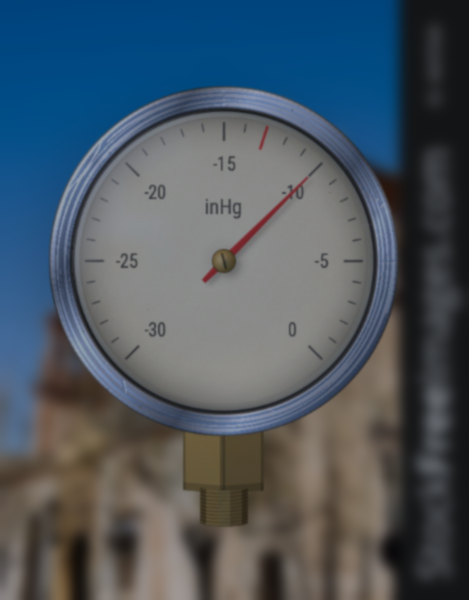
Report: -10,inHg
